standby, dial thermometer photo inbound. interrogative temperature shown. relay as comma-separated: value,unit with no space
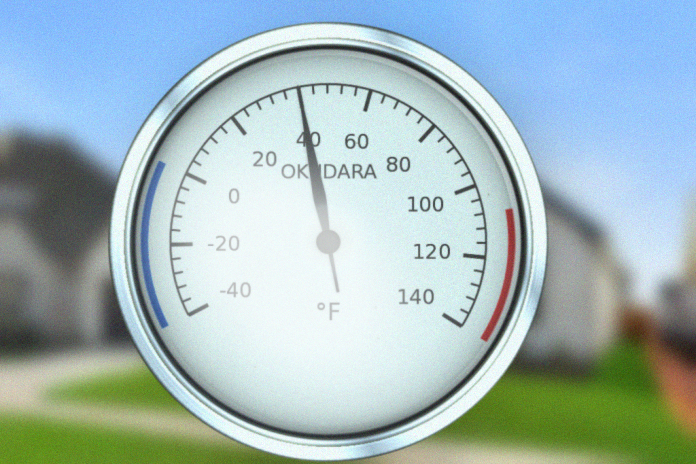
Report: 40,°F
